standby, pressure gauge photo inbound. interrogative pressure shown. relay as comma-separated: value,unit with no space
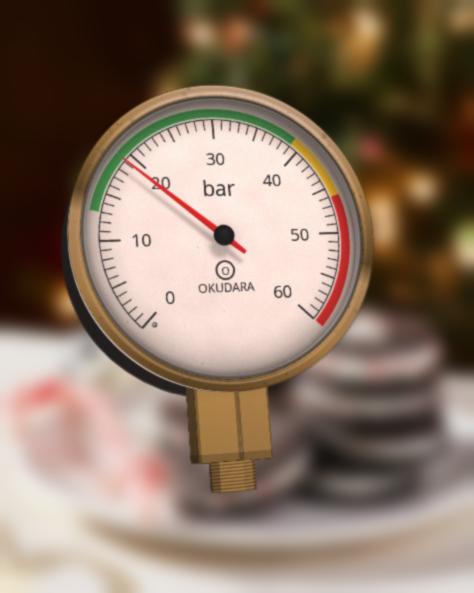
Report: 19,bar
